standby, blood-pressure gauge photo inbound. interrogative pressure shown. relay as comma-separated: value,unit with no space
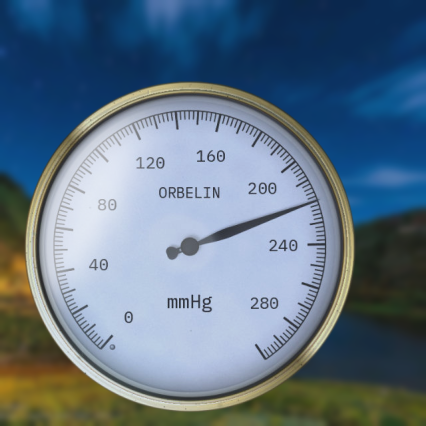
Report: 220,mmHg
